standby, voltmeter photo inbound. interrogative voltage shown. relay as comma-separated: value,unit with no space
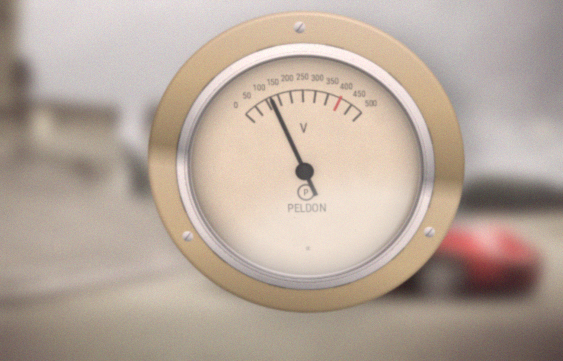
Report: 125,V
